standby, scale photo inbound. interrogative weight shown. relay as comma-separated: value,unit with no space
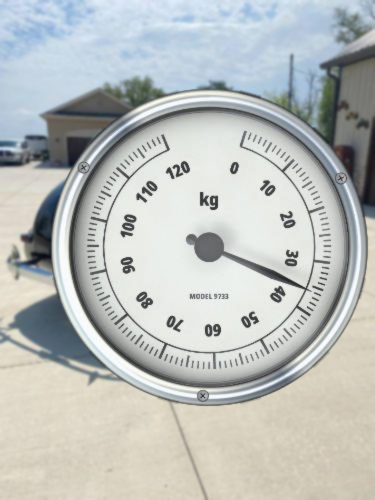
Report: 36,kg
